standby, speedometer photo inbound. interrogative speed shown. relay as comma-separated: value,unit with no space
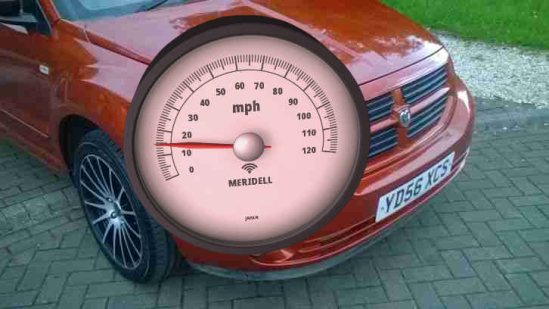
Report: 15,mph
